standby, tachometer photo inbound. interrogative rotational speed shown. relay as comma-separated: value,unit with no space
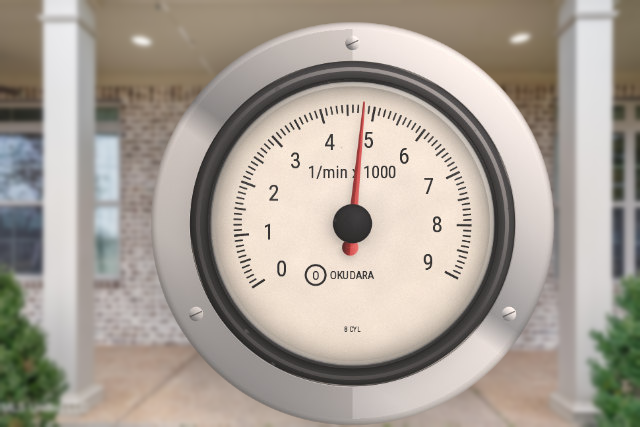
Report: 4800,rpm
